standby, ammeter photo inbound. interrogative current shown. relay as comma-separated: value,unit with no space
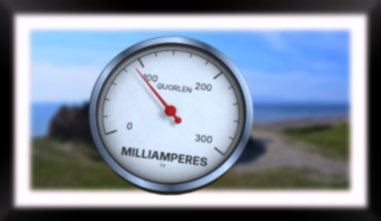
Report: 90,mA
